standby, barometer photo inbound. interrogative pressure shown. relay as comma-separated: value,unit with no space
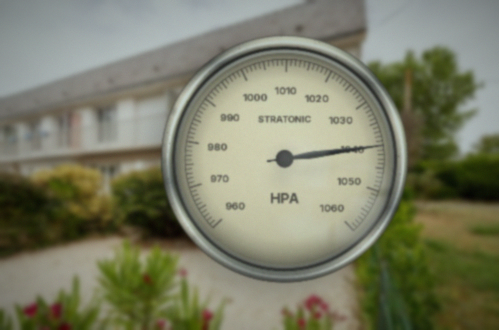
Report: 1040,hPa
